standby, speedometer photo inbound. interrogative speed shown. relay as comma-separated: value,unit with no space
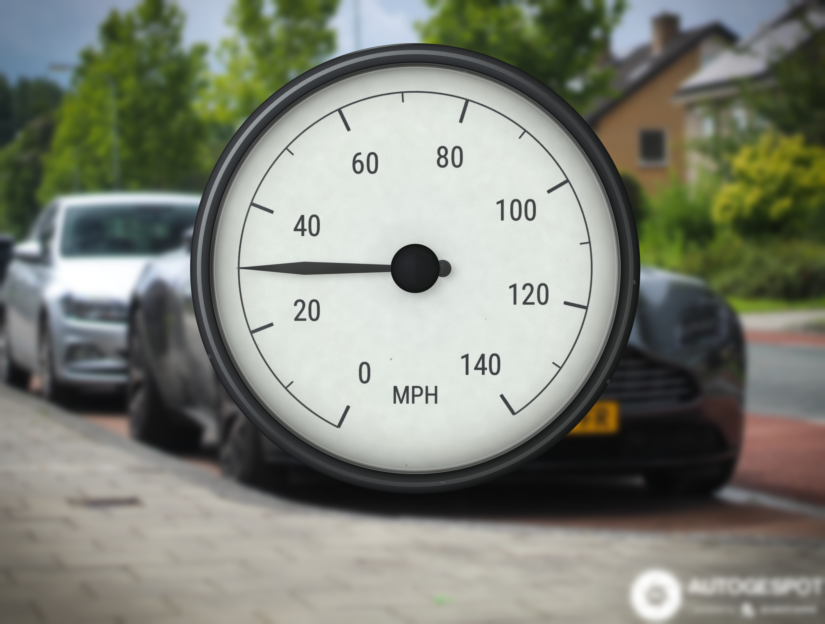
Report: 30,mph
